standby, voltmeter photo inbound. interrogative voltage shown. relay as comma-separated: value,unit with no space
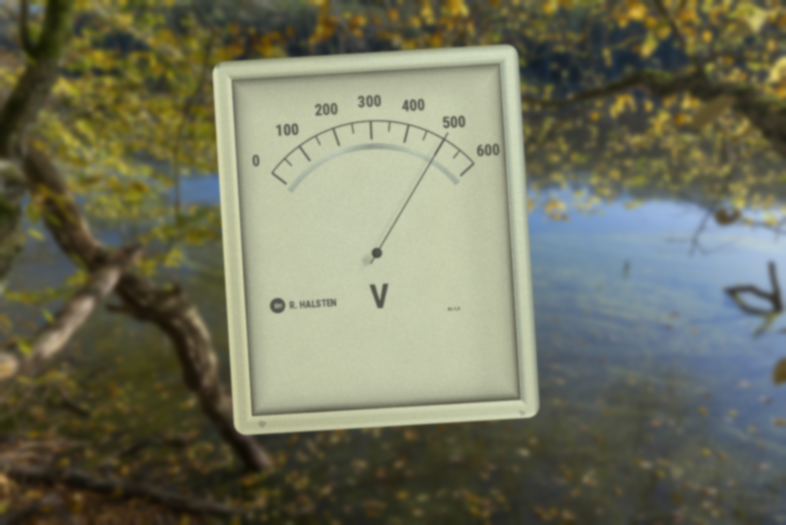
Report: 500,V
